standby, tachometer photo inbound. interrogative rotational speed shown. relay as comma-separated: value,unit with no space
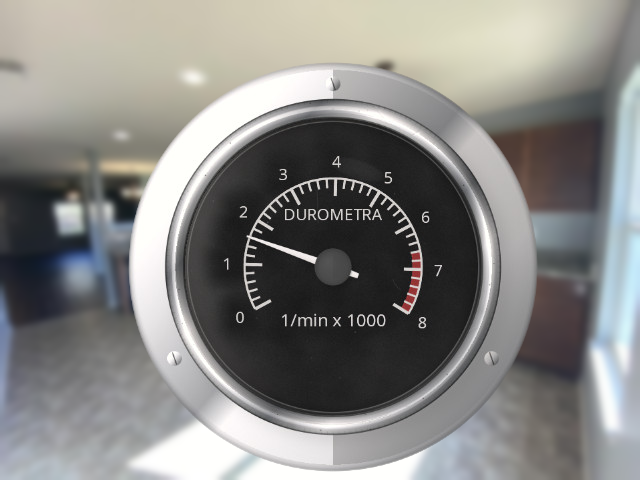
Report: 1600,rpm
